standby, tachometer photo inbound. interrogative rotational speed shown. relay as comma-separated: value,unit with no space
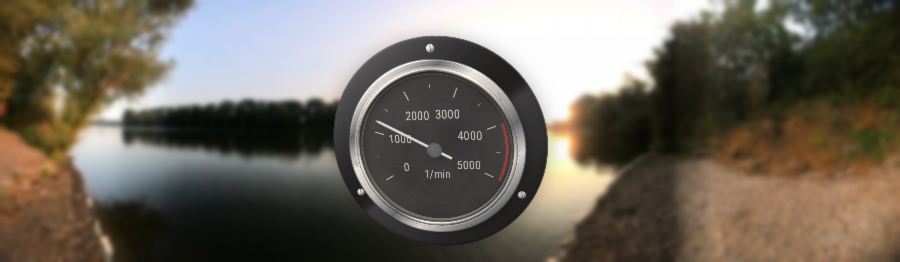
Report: 1250,rpm
